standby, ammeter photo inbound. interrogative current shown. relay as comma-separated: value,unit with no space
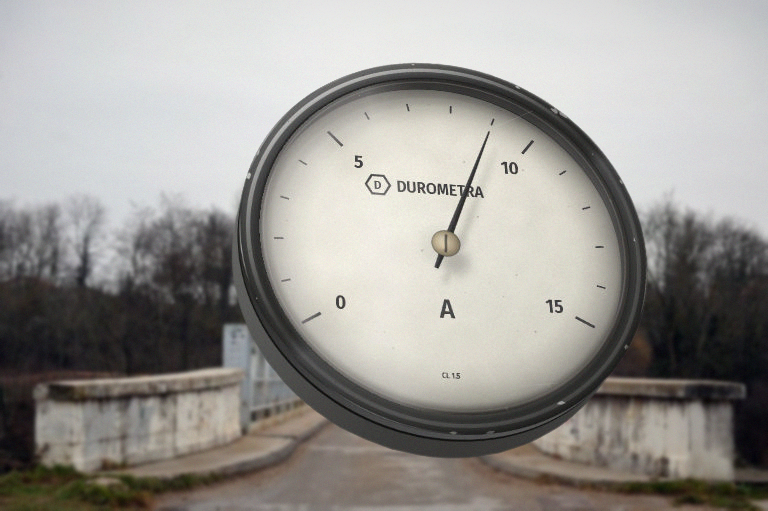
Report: 9,A
